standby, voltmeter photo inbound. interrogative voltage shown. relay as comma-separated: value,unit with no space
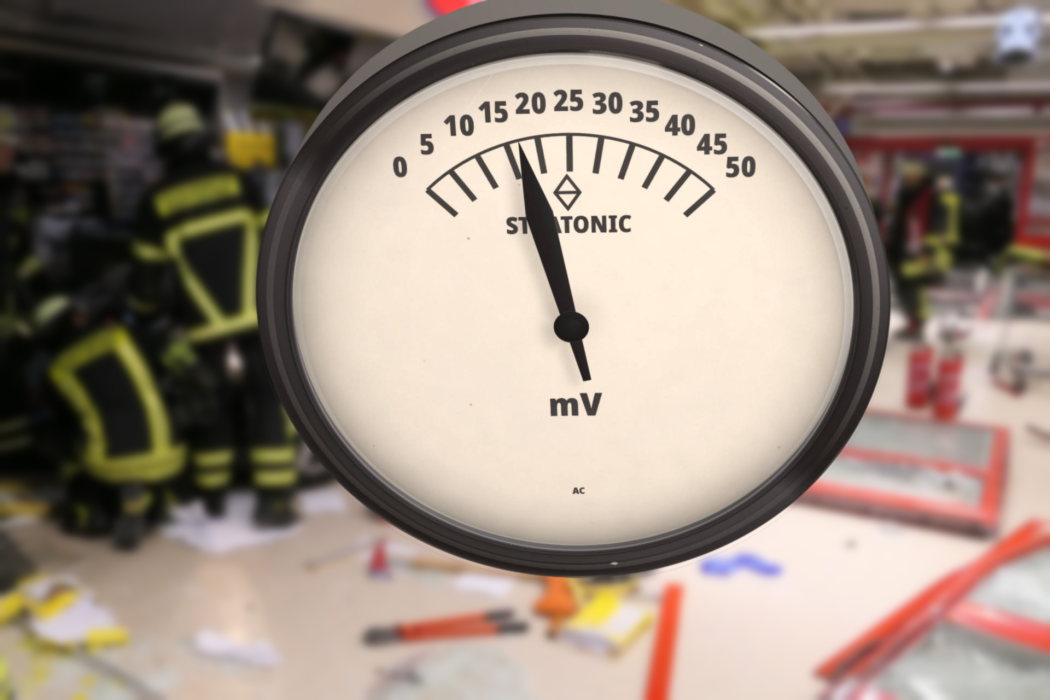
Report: 17.5,mV
